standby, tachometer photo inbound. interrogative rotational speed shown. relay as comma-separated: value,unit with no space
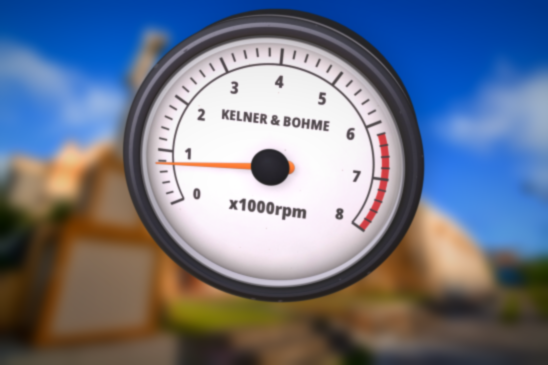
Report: 800,rpm
